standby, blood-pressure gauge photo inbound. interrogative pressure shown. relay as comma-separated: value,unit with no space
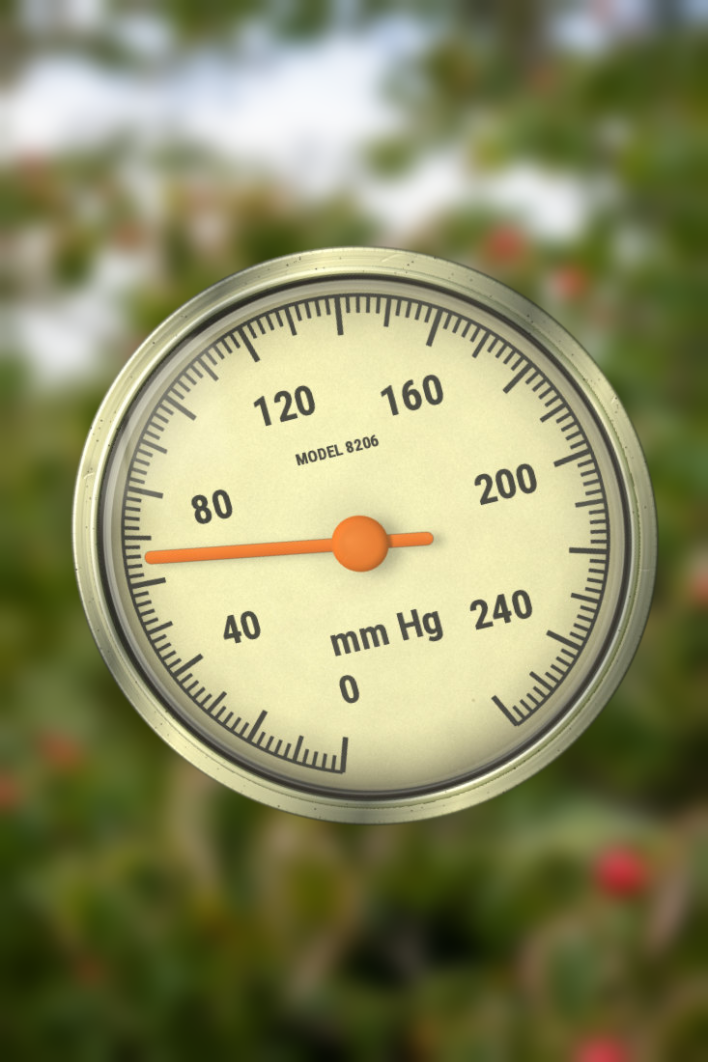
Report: 66,mmHg
